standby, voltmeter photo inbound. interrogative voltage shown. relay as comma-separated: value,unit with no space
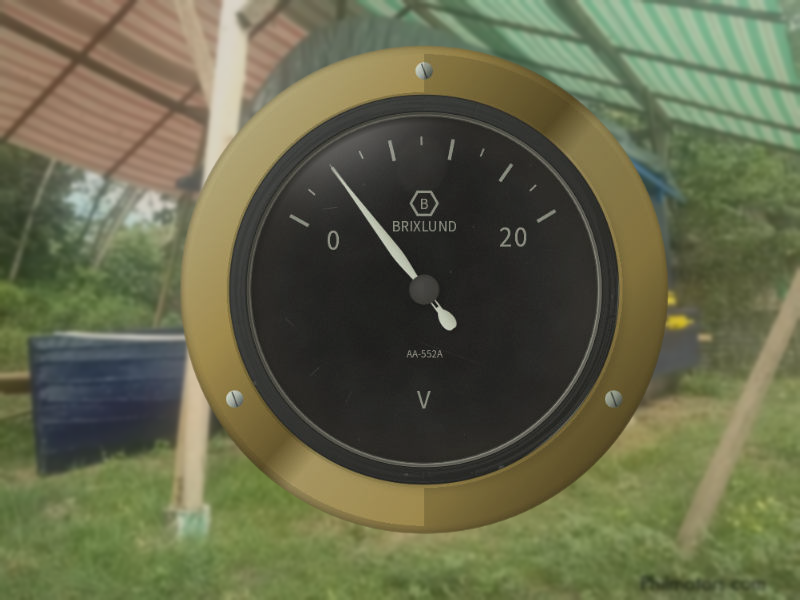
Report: 4,V
